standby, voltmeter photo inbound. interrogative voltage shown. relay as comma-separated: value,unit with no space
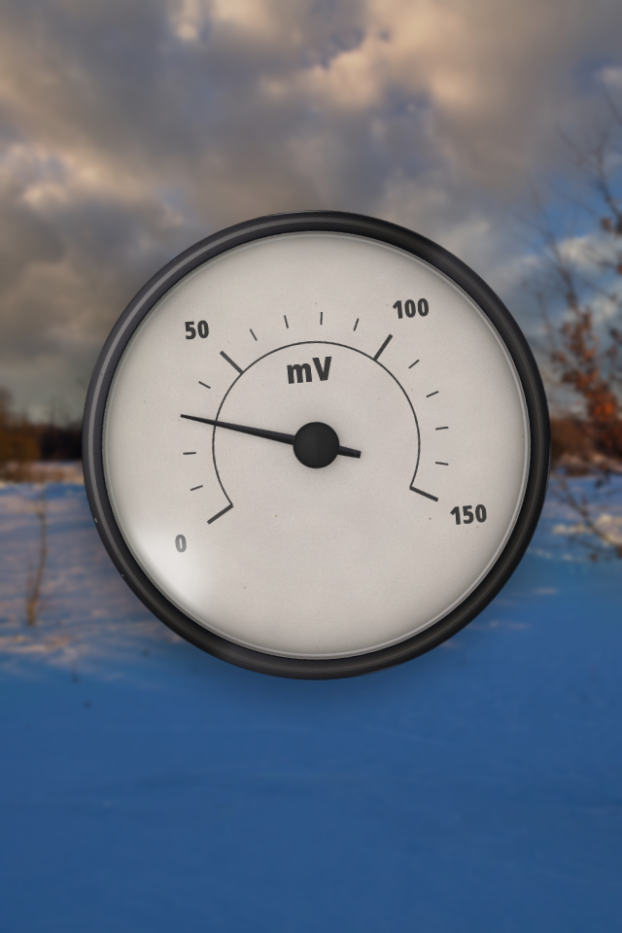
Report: 30,mV
